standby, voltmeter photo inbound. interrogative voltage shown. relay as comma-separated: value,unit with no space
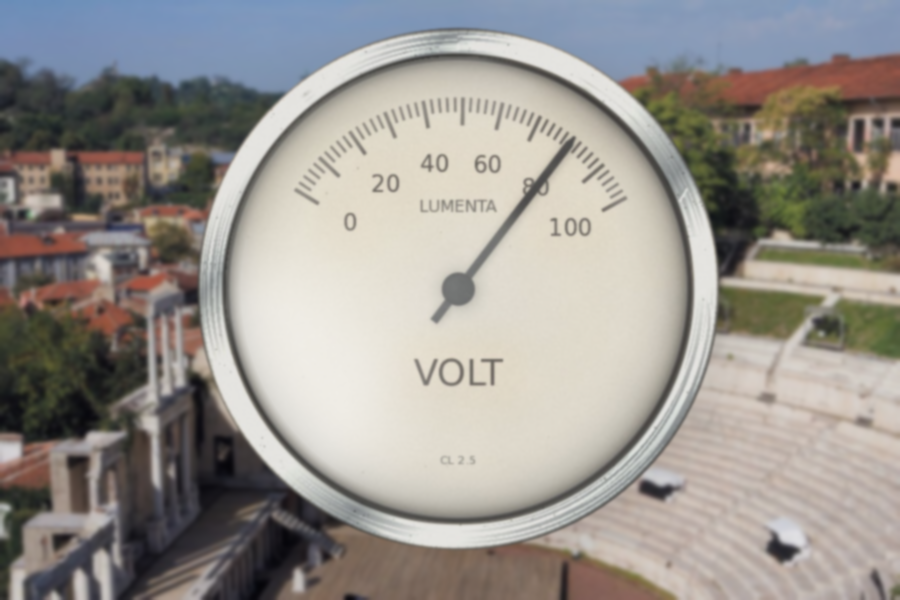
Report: 80,V
